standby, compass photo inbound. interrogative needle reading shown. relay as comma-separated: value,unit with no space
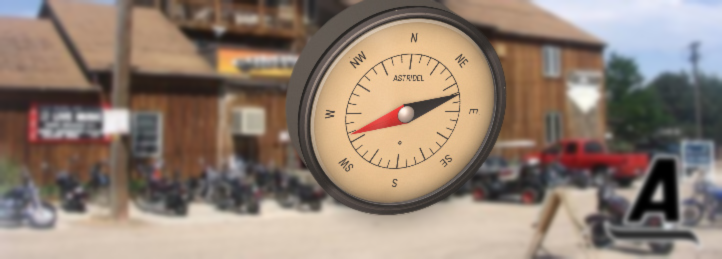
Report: 250,°
